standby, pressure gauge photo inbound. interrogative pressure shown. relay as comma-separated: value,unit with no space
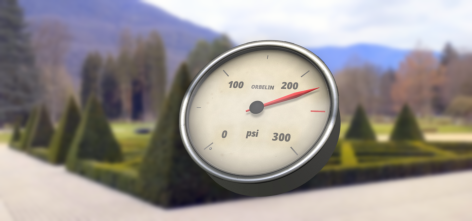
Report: 225,psi
